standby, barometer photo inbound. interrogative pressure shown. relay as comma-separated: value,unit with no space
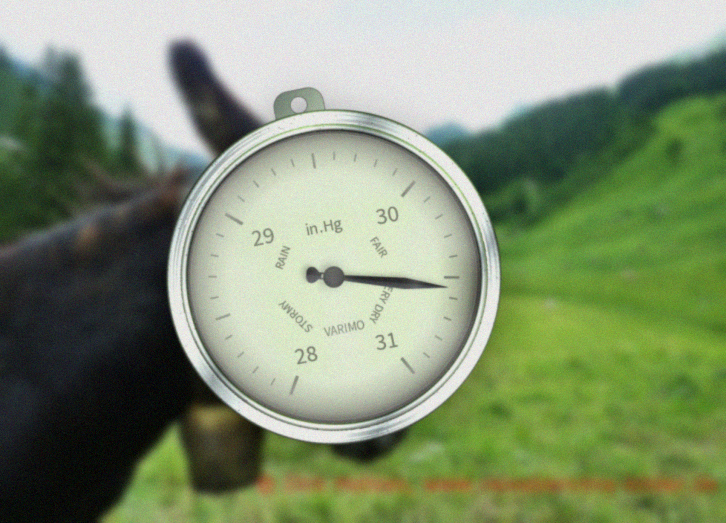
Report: 30.55,inHg
